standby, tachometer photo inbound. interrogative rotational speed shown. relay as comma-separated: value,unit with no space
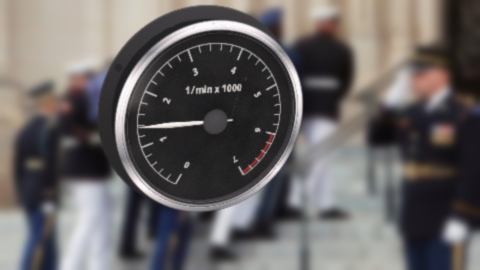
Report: 1400,rpm
